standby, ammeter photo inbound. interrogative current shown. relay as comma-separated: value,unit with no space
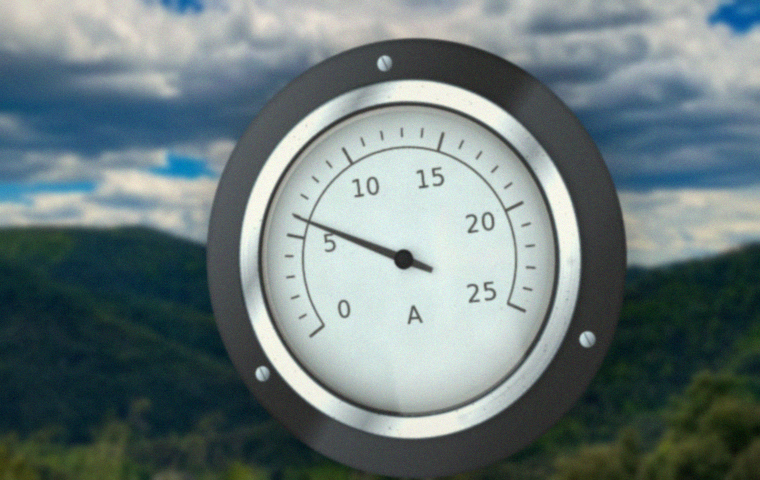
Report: 6,A
